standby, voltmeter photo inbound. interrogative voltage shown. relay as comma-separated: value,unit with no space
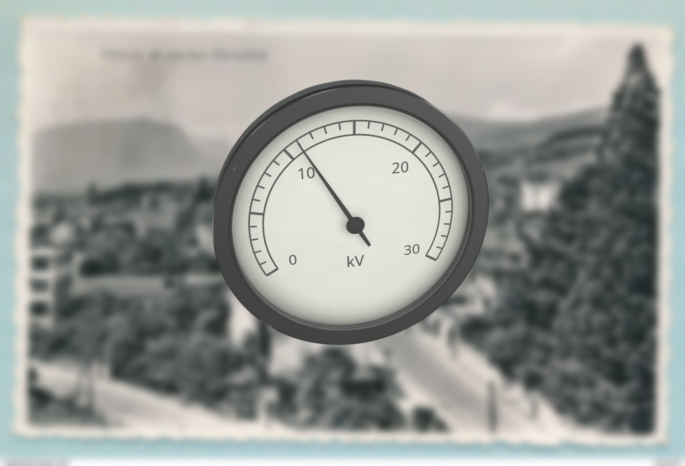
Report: 11,kV
